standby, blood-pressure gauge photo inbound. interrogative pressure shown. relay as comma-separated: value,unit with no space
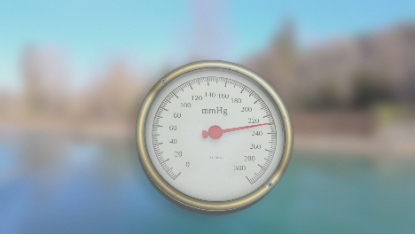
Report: 230,mmHg
